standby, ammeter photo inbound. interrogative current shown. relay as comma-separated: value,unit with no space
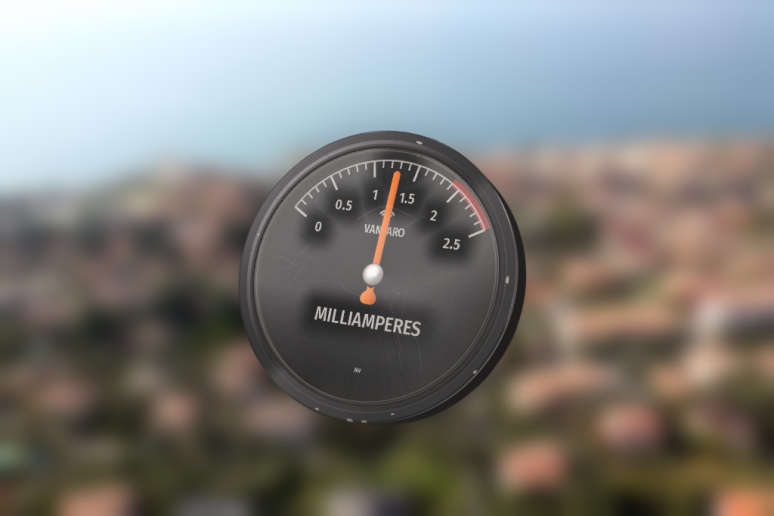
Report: 1.3,mA
